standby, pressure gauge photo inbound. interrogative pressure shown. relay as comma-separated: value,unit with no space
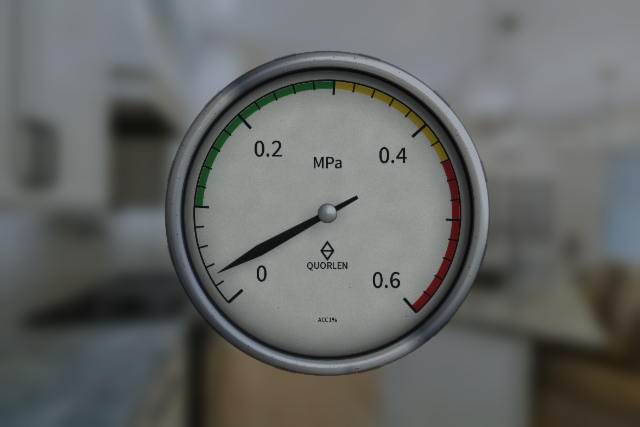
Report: 0.03,MPa
